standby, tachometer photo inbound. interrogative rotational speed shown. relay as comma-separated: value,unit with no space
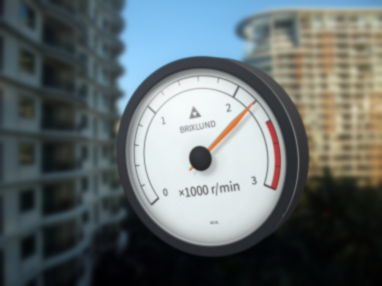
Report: 2200,rpm
